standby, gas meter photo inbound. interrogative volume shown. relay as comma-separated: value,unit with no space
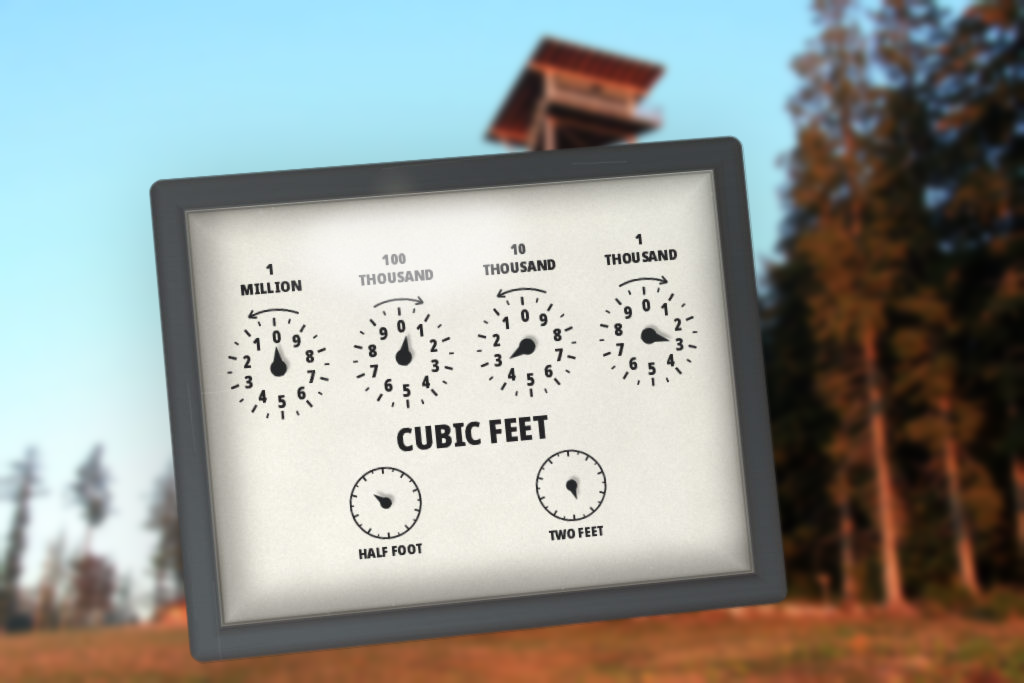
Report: 3300,ft³
